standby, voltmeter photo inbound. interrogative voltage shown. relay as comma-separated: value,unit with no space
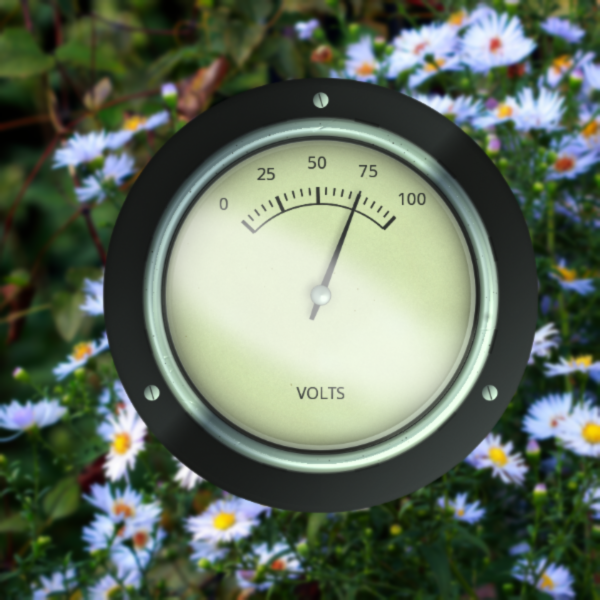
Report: 75,V
